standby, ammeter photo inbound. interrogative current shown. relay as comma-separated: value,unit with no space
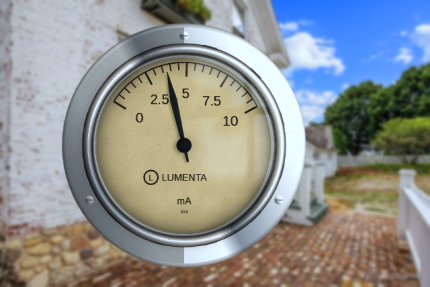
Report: 3.75,mA
